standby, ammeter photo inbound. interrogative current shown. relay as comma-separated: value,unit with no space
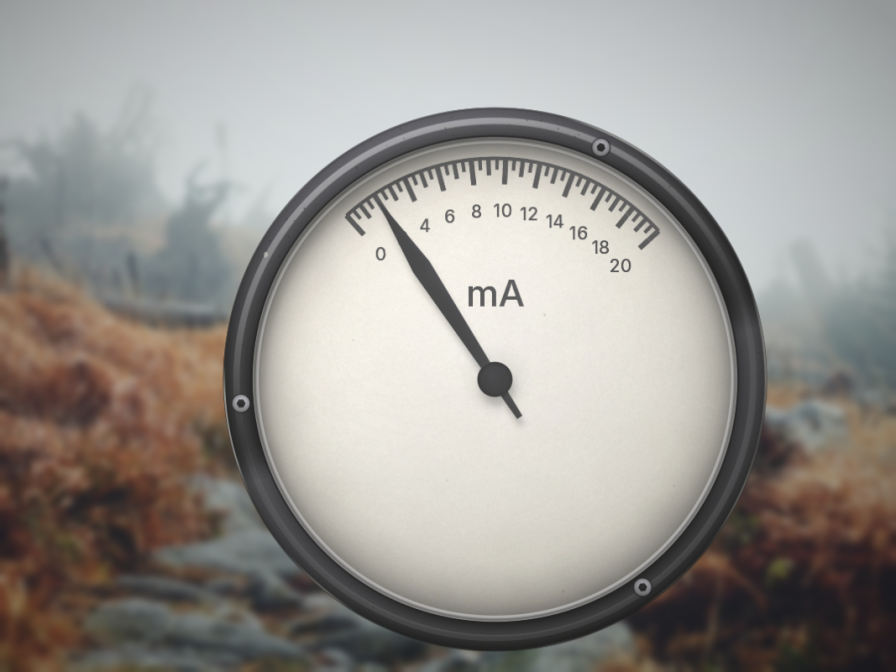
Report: 2,mA
